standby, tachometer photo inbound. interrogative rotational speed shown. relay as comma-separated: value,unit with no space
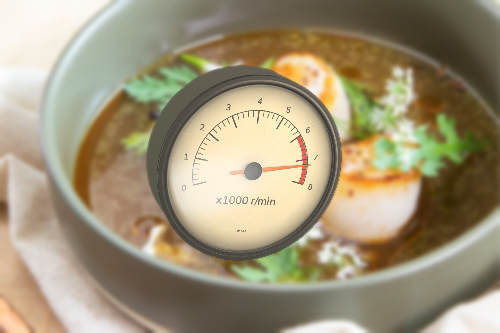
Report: 7200,rpm
